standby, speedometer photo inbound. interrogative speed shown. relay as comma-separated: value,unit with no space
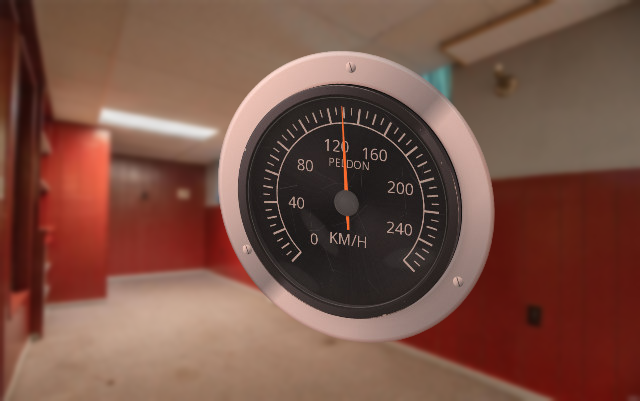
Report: 130,km/h
